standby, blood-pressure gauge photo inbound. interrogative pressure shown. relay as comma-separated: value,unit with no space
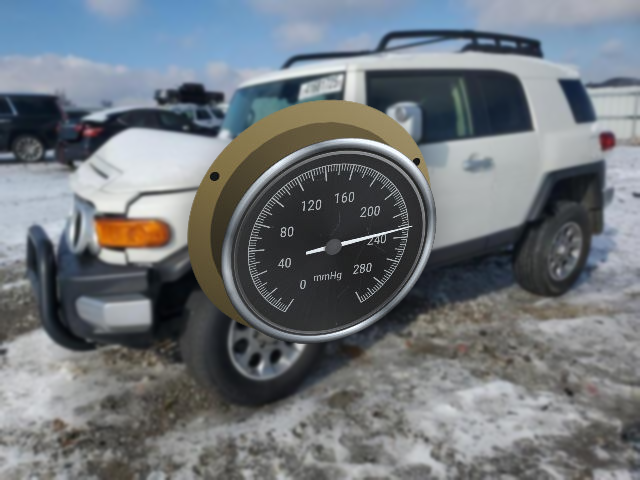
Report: 230,mmHg
